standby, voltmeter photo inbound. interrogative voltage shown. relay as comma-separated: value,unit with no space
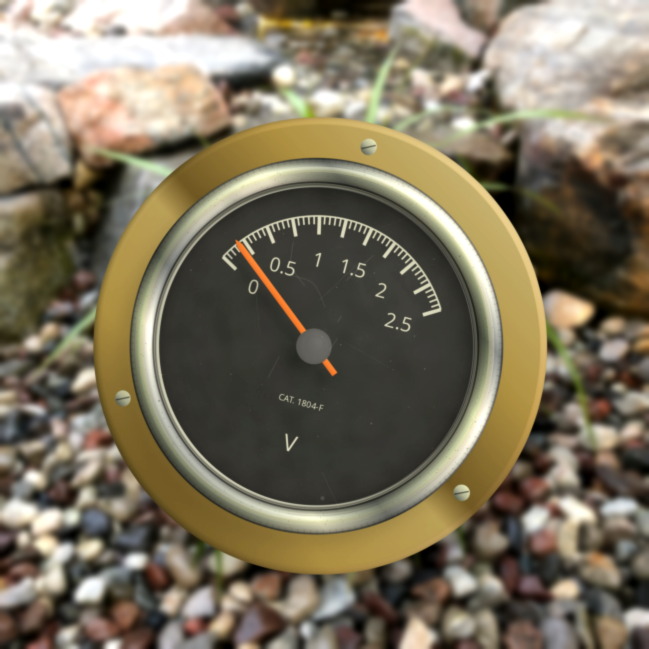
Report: 0.2,V
